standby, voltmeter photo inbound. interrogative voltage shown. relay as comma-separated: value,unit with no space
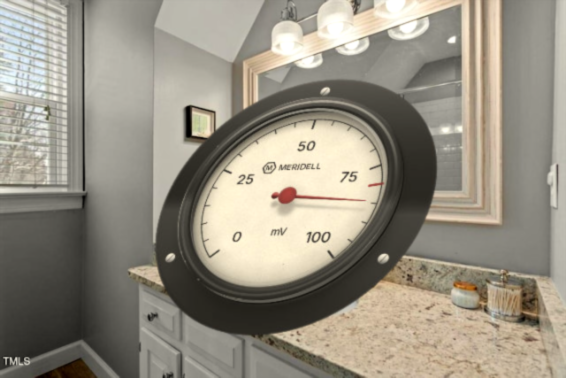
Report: 85,mV
